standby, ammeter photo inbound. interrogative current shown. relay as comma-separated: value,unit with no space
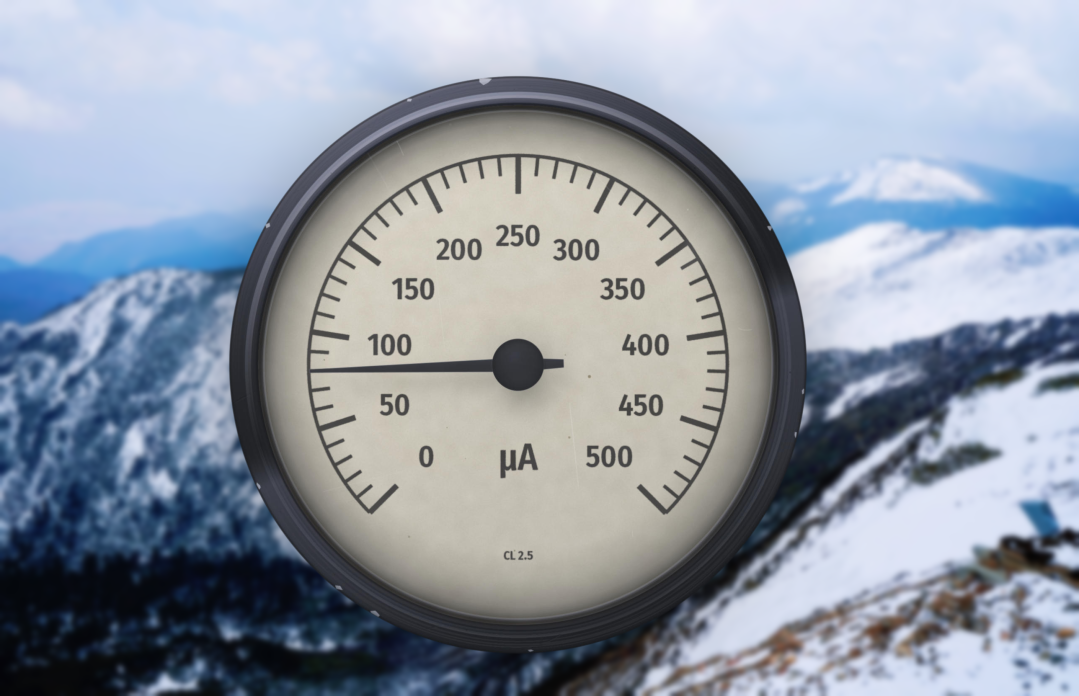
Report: 80,µA
